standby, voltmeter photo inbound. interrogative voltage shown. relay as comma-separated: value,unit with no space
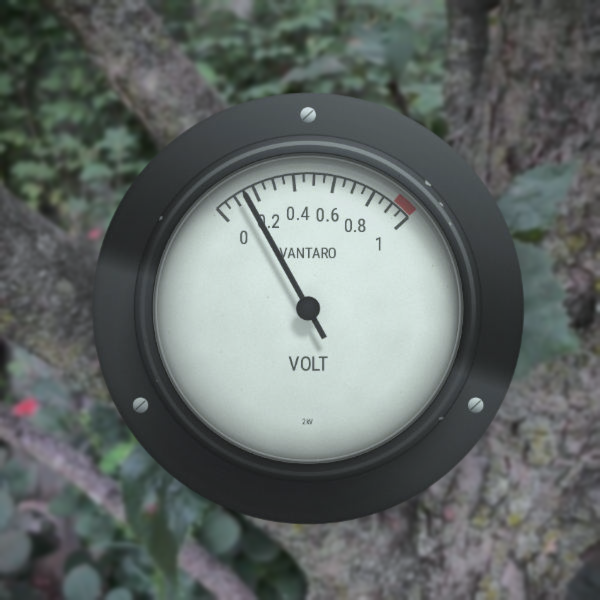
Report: 0.15,V
